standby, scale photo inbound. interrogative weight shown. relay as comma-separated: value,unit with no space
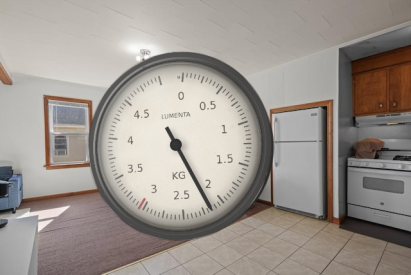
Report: 2.15,kg
